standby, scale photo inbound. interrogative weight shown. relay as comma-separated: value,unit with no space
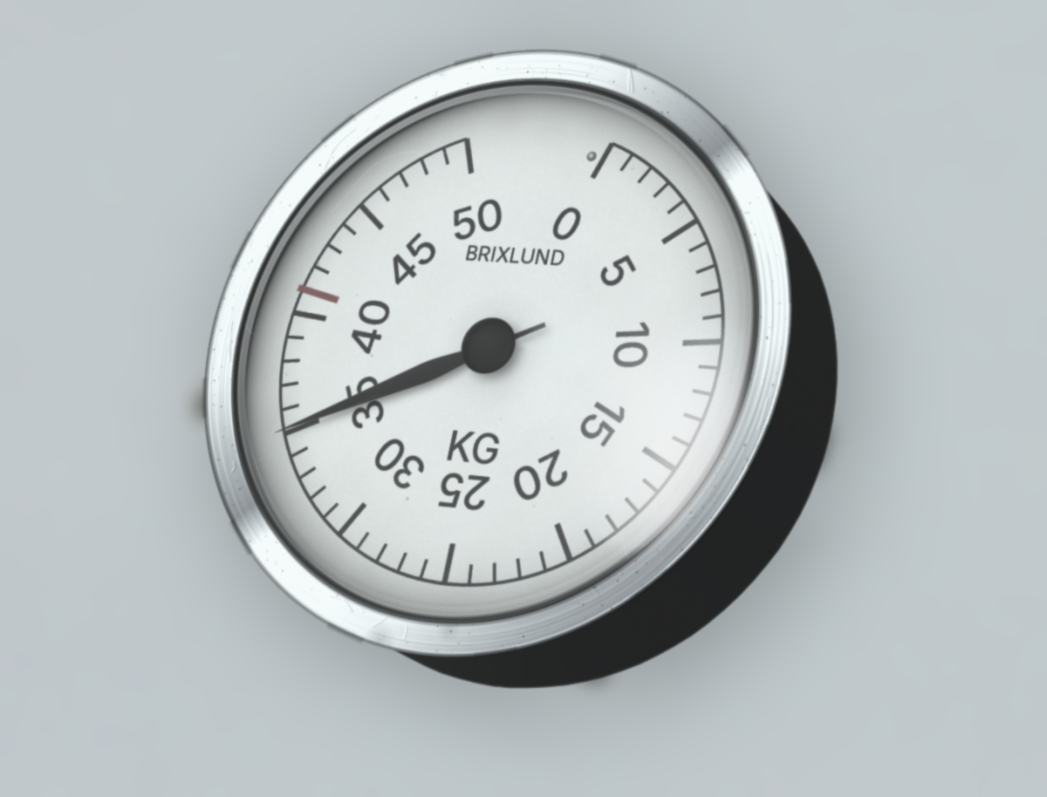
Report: 35,kg
